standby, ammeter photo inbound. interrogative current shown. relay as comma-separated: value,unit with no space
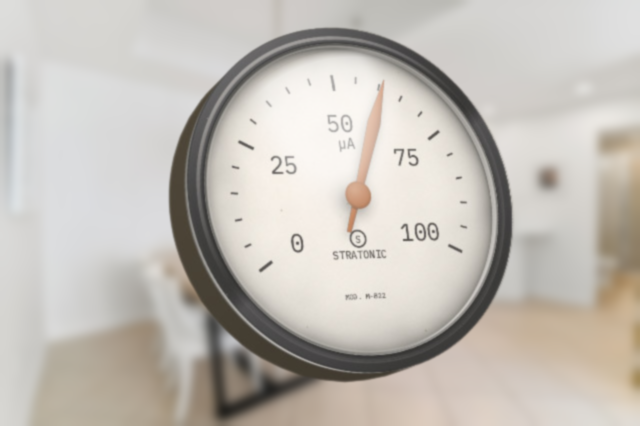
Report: 60,µA
